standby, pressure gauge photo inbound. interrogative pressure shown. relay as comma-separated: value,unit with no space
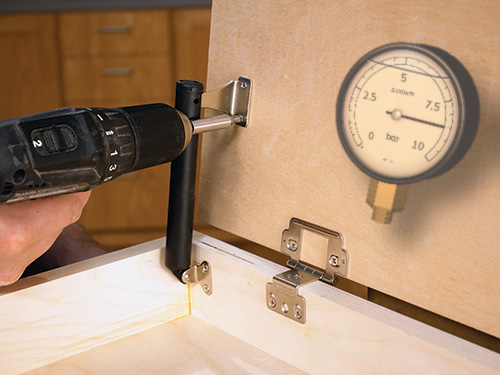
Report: 8.5,bar
